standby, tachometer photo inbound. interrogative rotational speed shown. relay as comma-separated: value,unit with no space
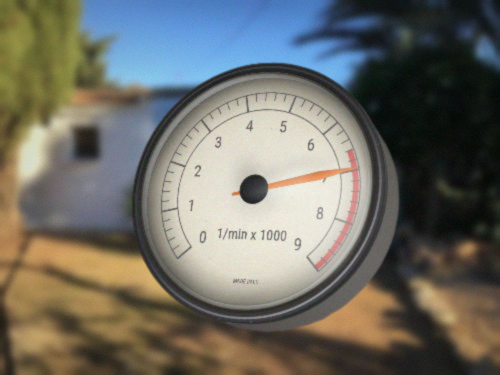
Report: 7000,rpm
